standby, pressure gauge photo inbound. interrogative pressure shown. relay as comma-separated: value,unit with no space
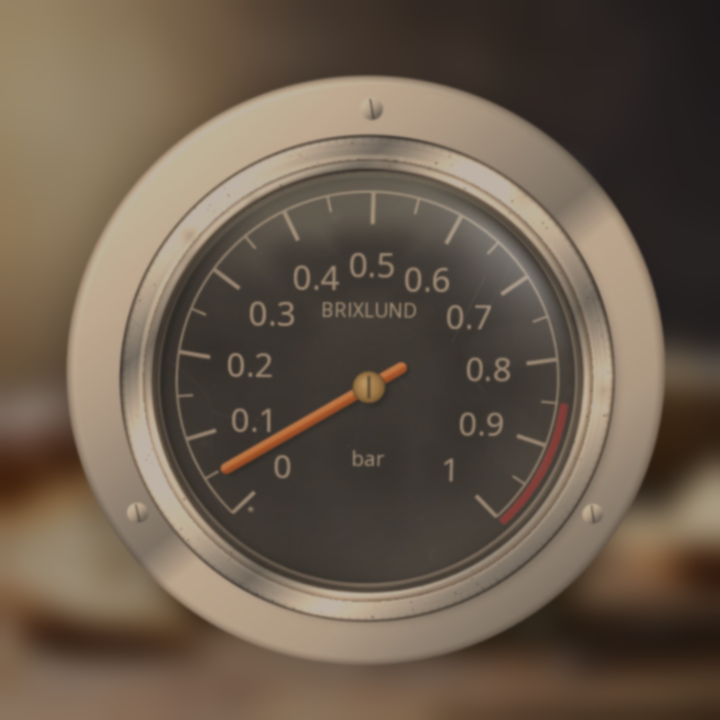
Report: 0.05,bar
